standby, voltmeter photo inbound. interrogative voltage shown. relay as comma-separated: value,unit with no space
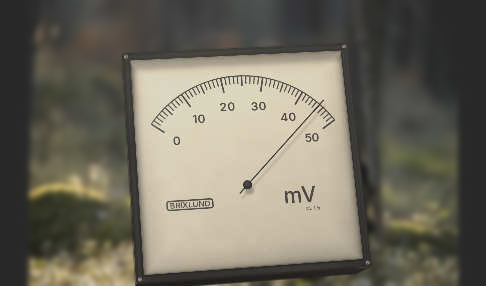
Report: 45,mV
